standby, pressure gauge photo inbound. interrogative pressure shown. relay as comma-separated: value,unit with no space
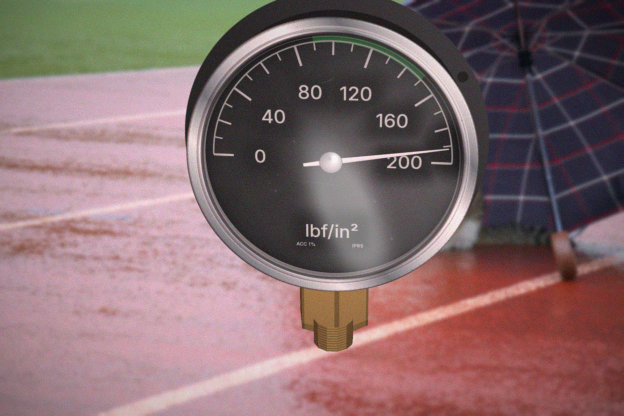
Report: 190,psi
